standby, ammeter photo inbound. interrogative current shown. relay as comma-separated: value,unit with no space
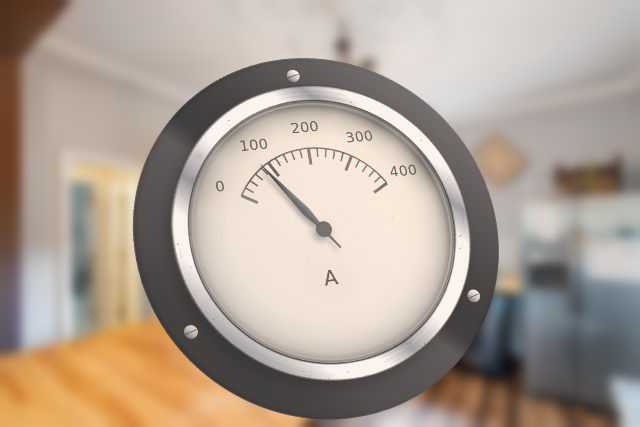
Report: 80,A
